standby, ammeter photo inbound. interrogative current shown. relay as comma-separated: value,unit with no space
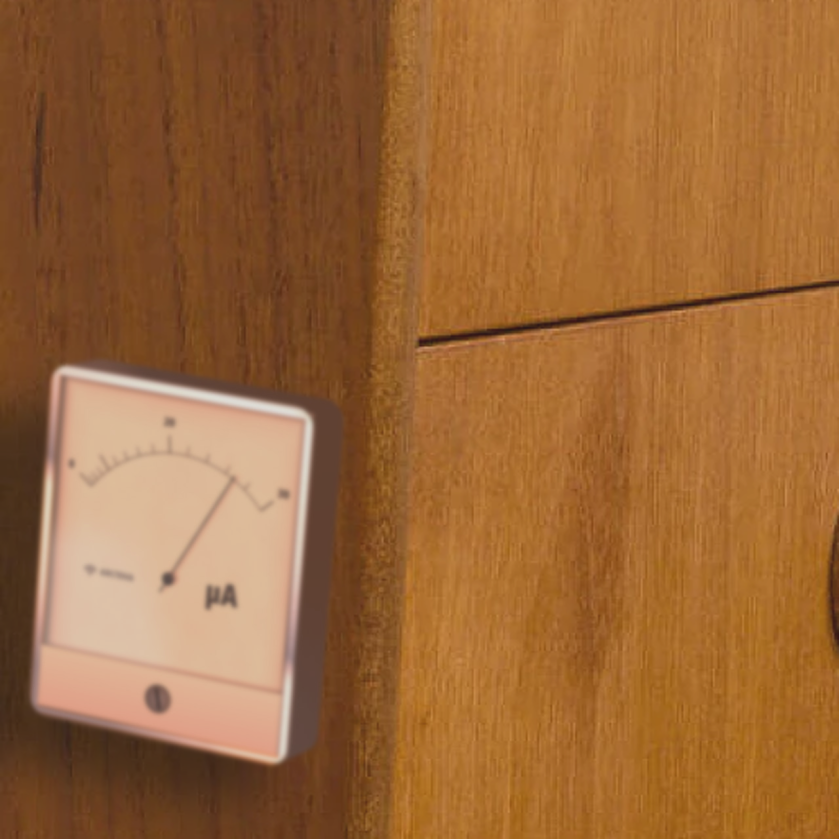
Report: 27,µA
